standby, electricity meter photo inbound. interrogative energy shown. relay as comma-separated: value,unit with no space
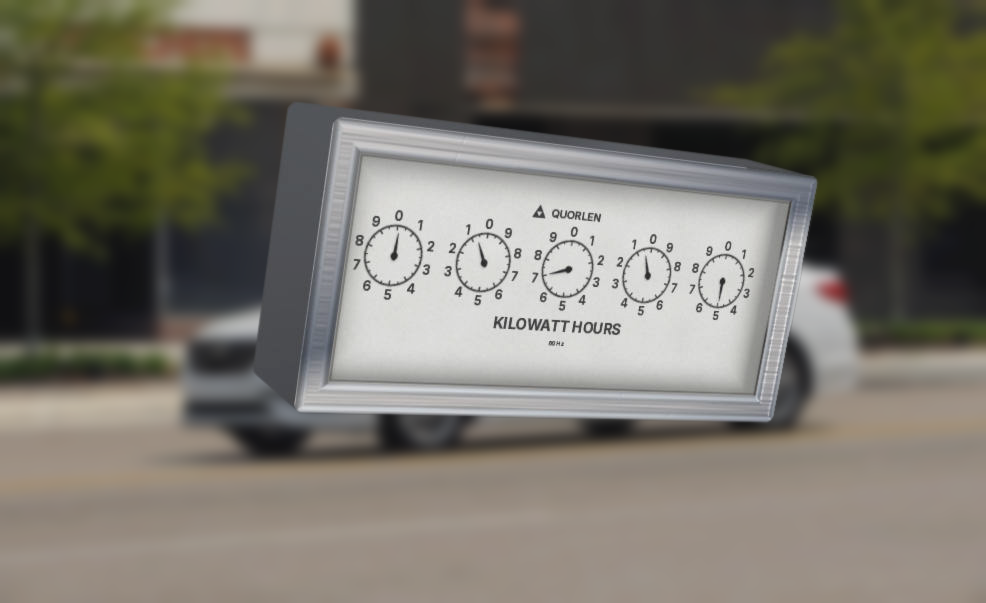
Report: 705,kWh
